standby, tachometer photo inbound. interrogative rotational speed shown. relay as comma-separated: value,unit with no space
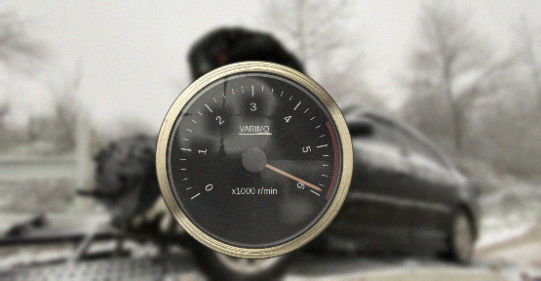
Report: 5900,rpm
